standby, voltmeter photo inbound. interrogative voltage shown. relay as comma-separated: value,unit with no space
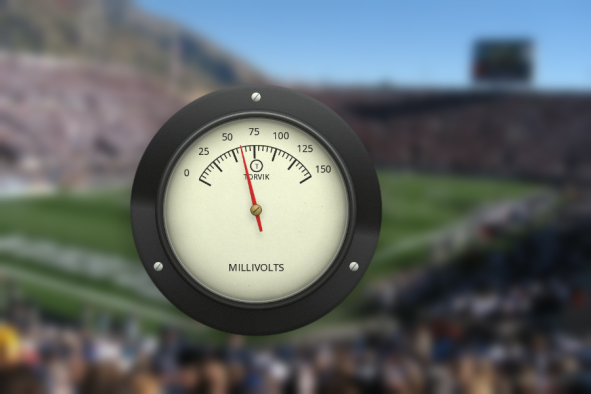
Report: 60,mV
